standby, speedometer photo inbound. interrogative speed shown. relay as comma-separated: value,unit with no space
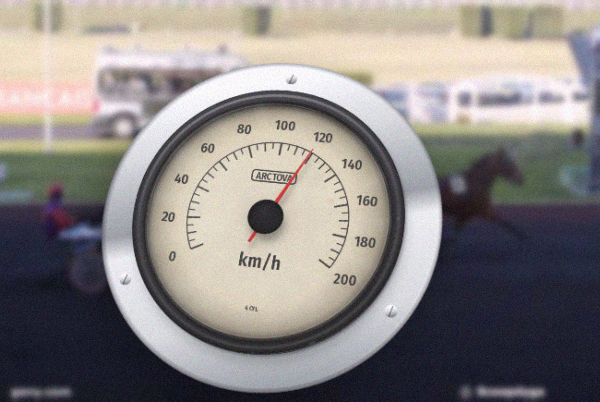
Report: 120,km/h
